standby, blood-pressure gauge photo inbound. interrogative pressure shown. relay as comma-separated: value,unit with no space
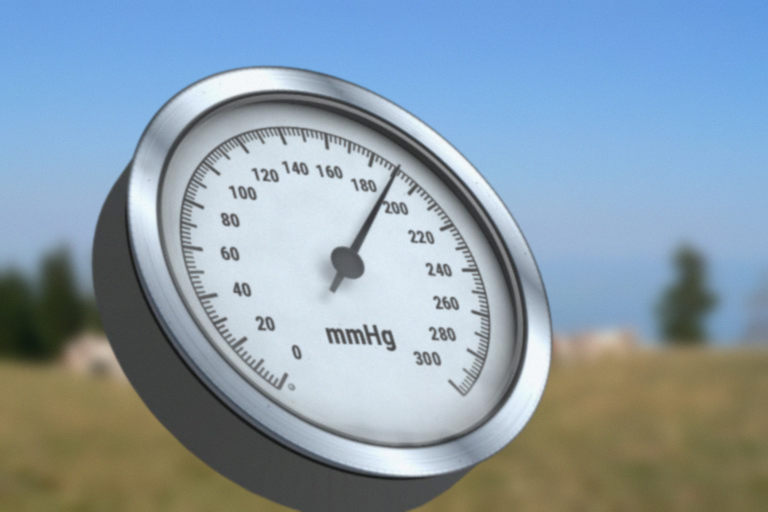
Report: 190,mmHg
